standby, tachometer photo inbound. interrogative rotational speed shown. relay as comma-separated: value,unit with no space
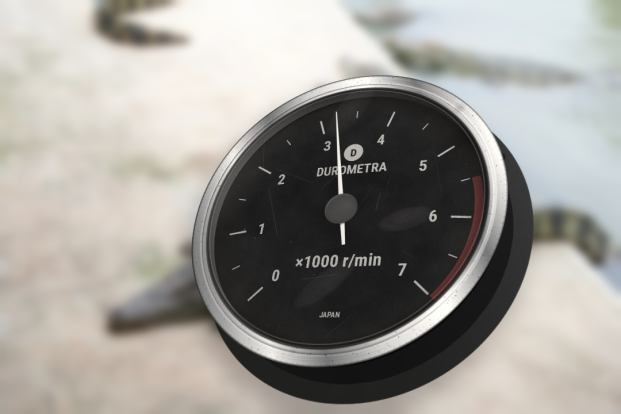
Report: 3250,rpm
